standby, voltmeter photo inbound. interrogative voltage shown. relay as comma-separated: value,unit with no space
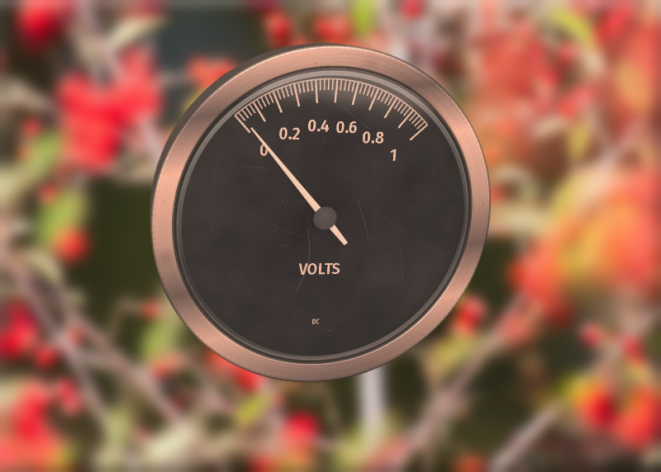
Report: 0.02,V
